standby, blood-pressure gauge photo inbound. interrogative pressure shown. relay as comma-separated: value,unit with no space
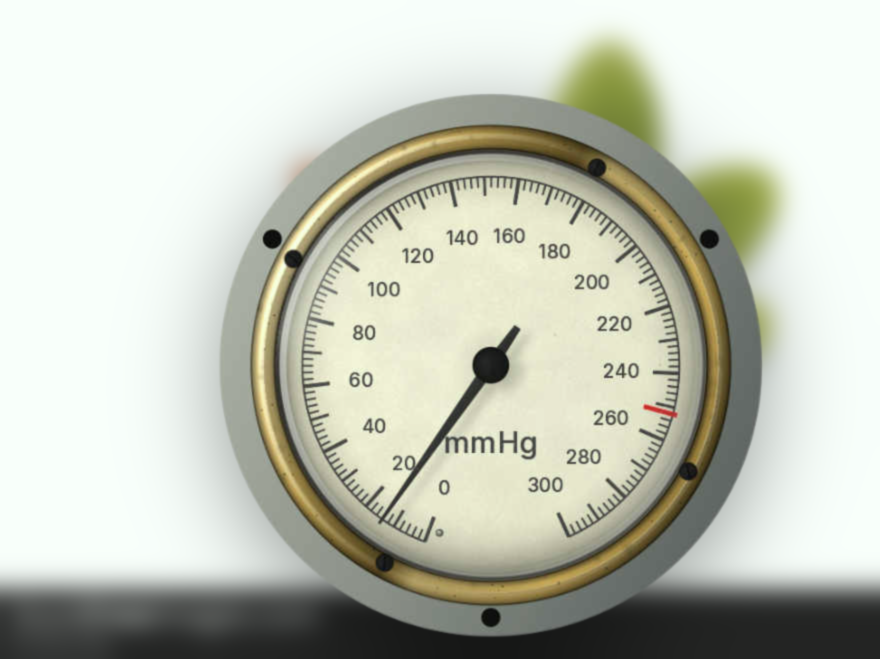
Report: 14,mmHg
